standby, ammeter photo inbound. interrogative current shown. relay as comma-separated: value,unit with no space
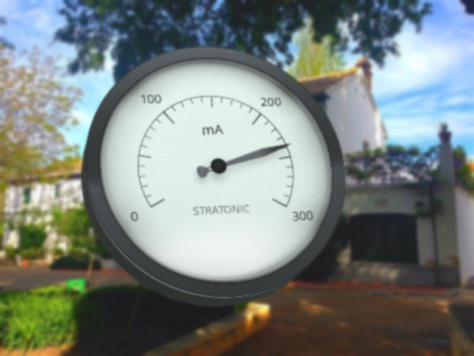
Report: 240,mA
